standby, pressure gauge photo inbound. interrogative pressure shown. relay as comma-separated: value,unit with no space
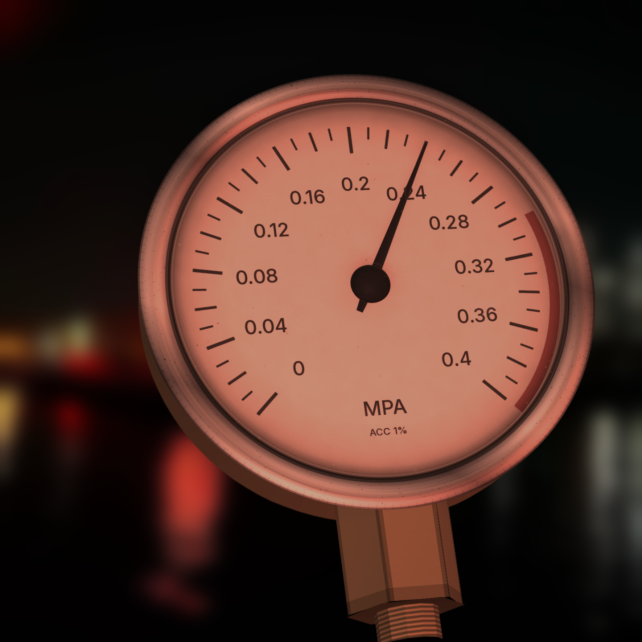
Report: 0.24,MPa
